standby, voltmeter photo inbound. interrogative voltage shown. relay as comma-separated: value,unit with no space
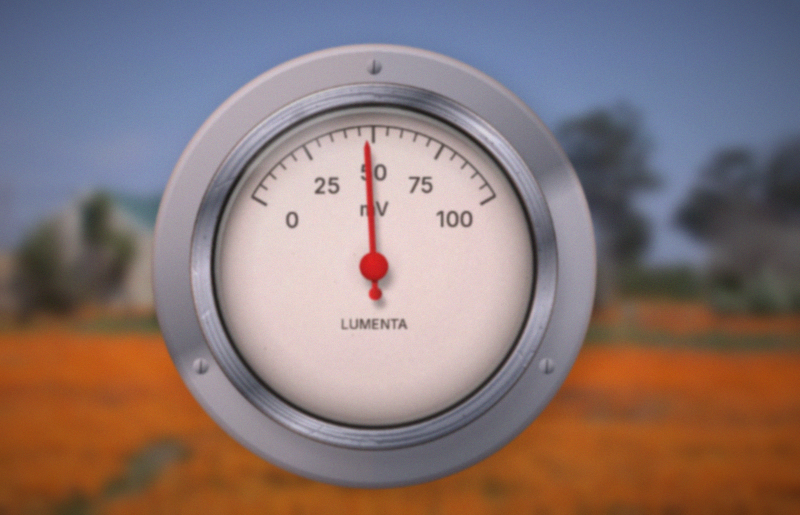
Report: 47.5,mV
